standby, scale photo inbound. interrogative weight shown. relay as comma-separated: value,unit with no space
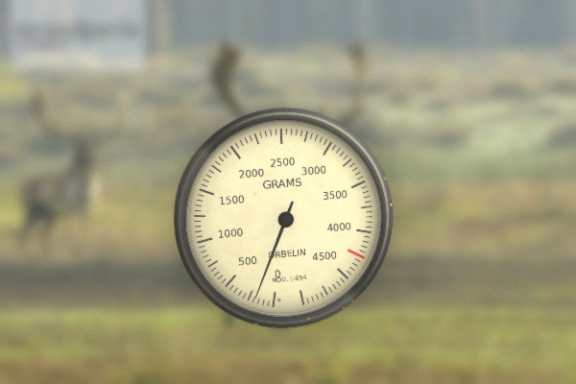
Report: 200,g
